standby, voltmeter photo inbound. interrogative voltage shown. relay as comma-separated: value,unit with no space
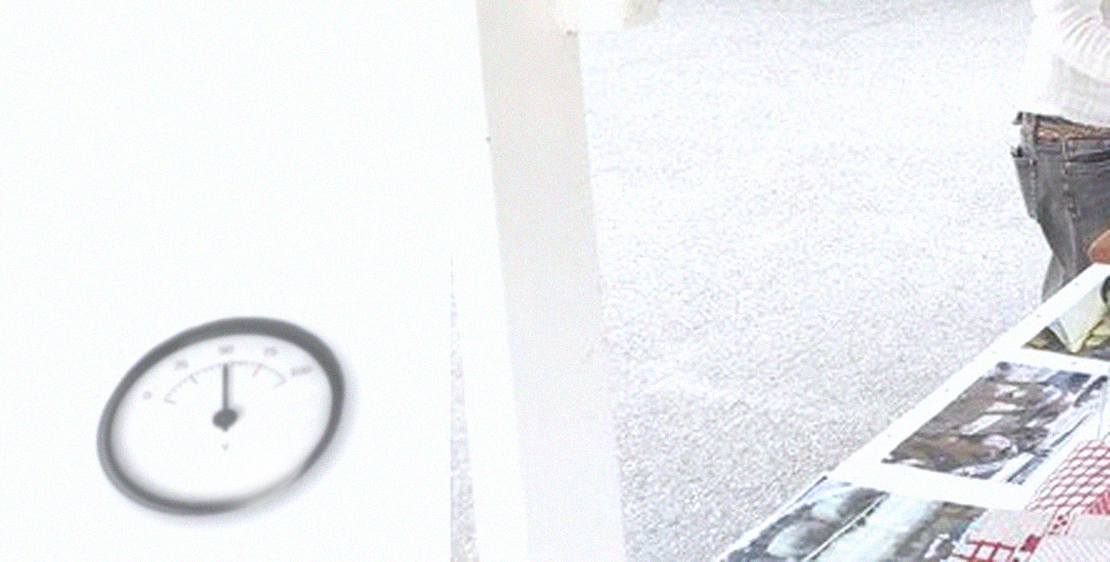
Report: 50,V
